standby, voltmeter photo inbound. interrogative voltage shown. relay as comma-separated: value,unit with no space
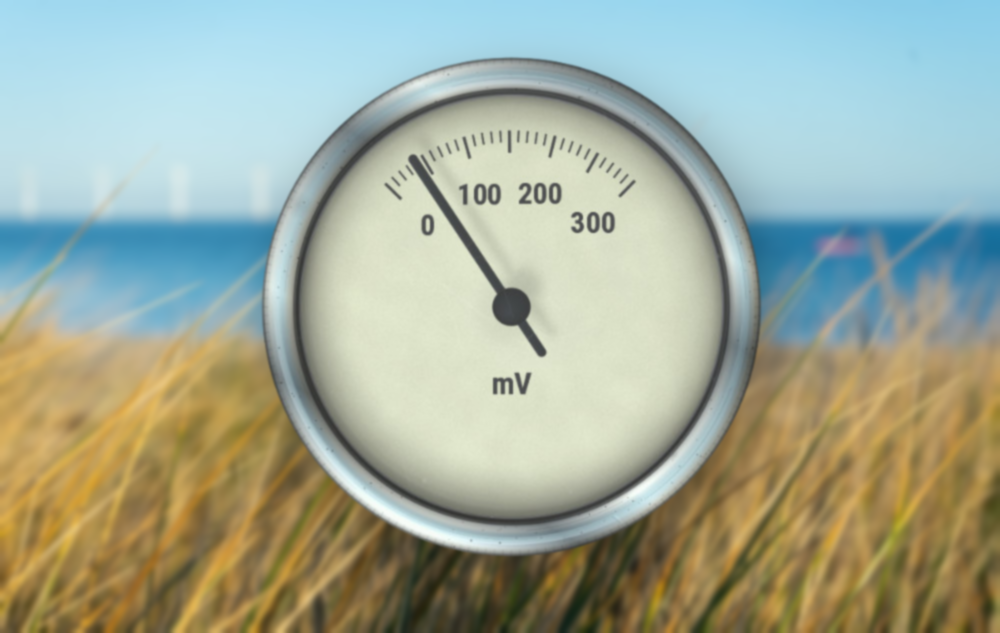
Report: 40,mV
